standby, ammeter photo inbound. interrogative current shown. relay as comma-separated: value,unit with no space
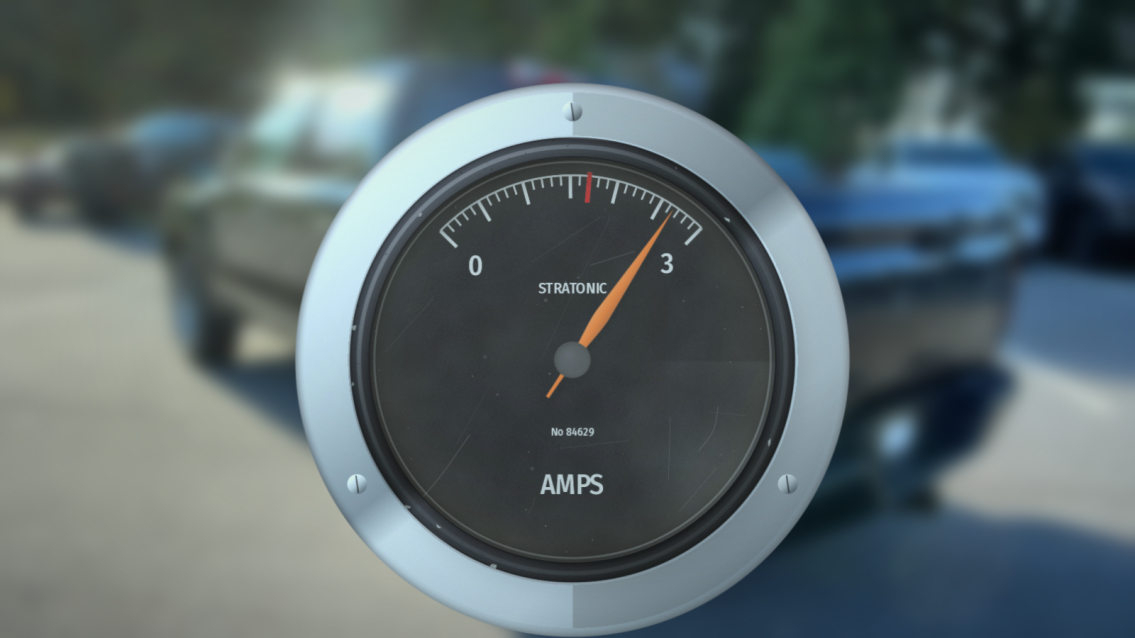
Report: 2.65,A
